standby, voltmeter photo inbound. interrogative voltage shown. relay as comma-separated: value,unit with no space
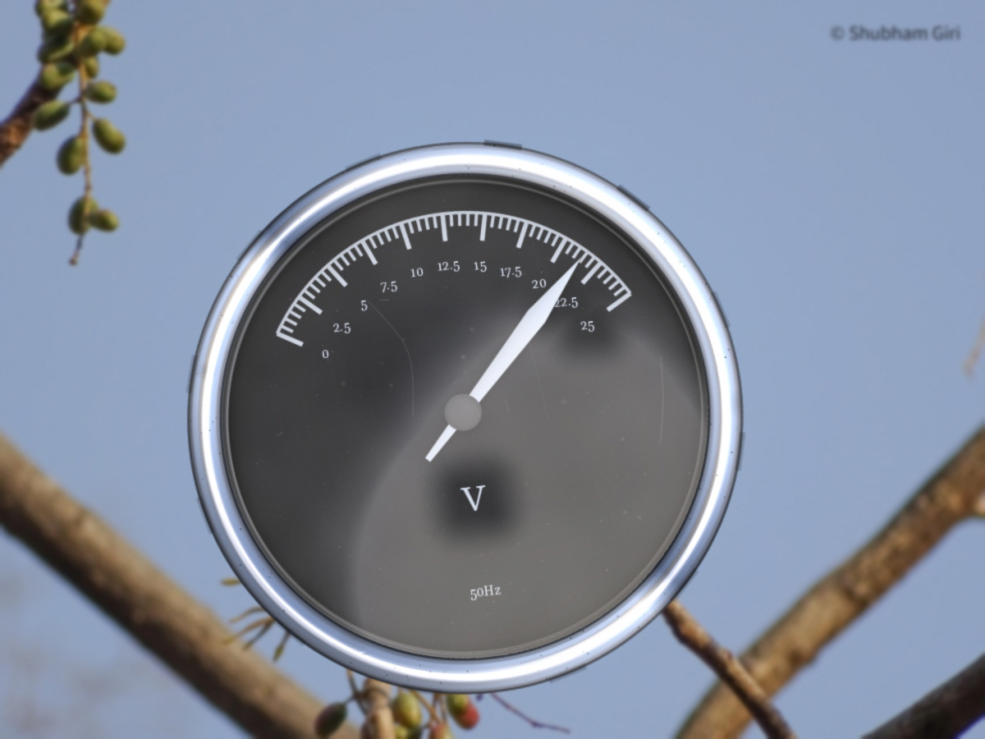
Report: 21.5,V
